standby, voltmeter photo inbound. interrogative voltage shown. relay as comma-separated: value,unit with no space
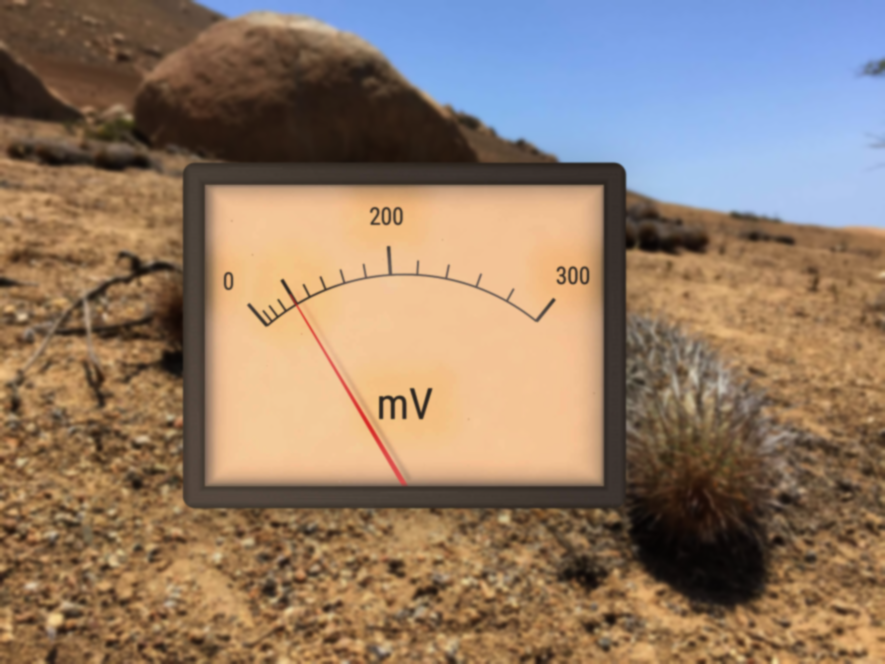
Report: 100,mV
